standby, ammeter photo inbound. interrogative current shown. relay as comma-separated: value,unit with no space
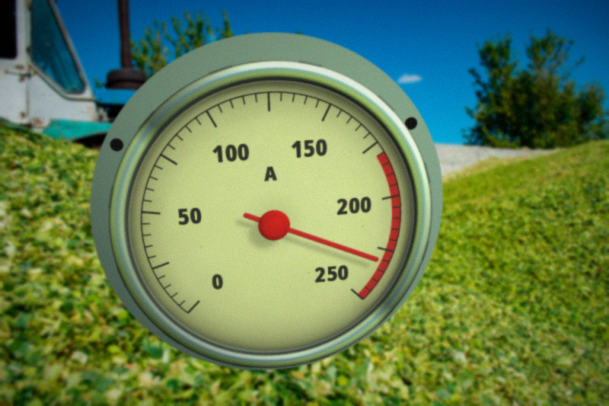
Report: 230,A
